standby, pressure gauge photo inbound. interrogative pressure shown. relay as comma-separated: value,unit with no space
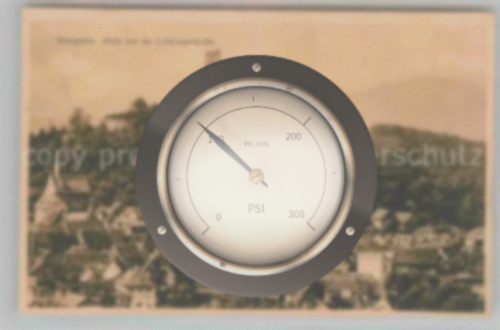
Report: 100,psi
